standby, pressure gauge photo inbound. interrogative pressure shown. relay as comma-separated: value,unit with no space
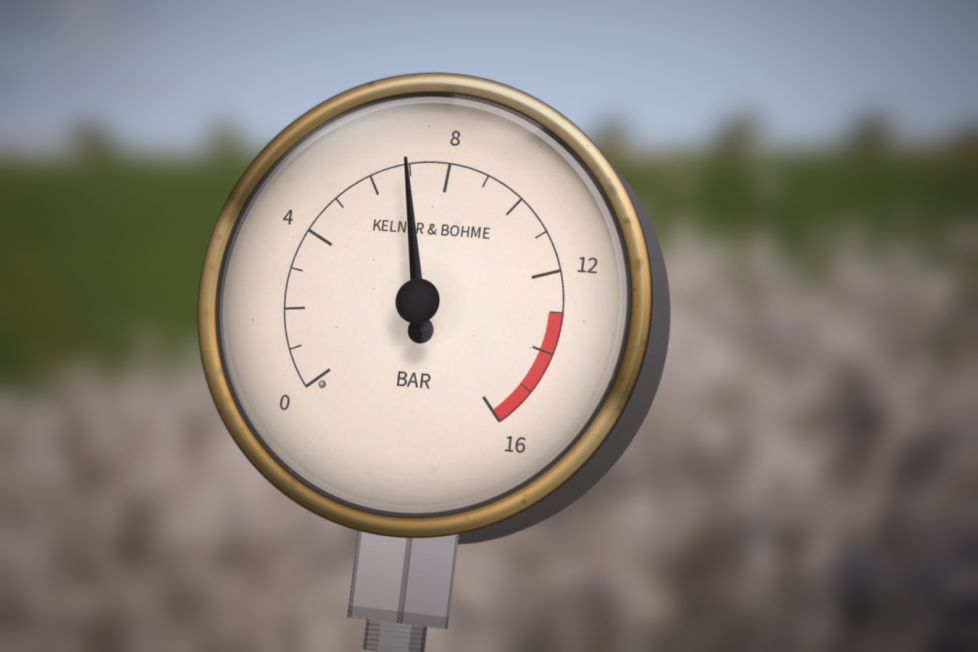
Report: 7,bar
